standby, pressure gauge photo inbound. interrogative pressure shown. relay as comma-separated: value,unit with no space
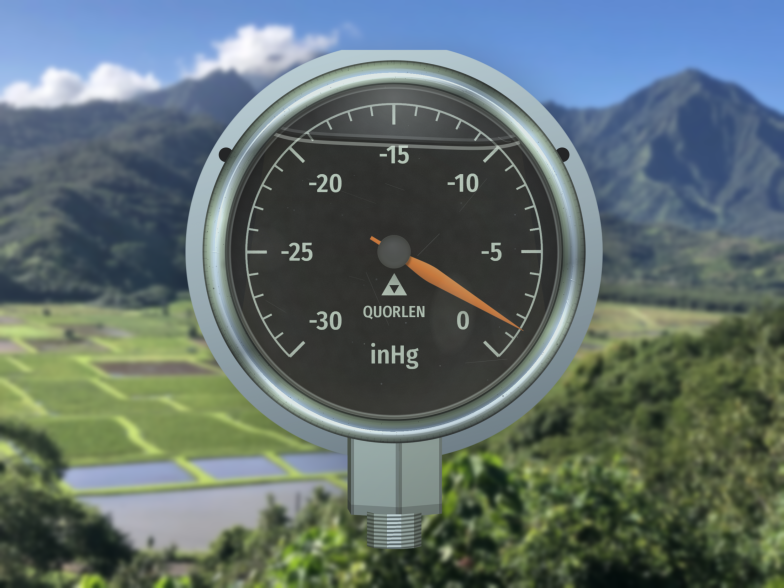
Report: -1.5,inHg
